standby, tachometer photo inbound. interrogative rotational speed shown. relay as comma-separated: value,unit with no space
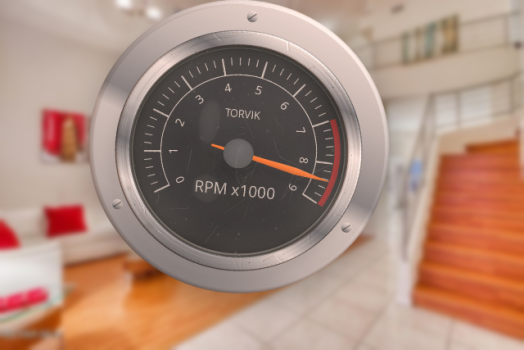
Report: 8400,rpm
